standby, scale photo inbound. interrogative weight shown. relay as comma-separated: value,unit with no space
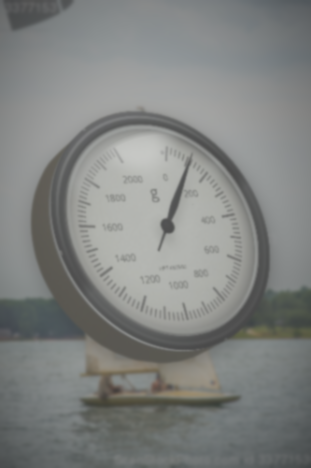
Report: 100,g
